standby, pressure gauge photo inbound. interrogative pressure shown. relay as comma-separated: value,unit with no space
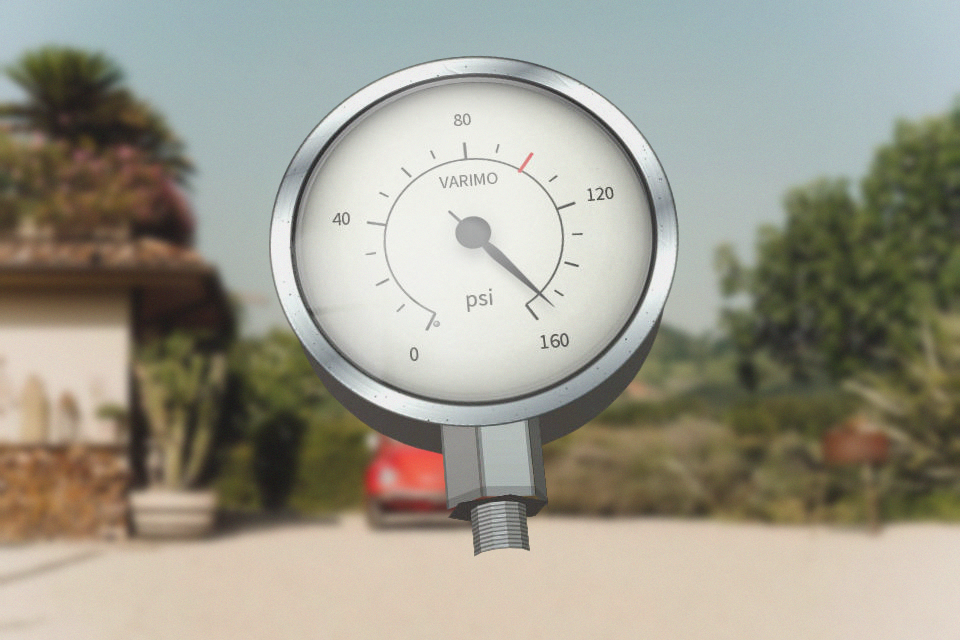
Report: 155,psi
